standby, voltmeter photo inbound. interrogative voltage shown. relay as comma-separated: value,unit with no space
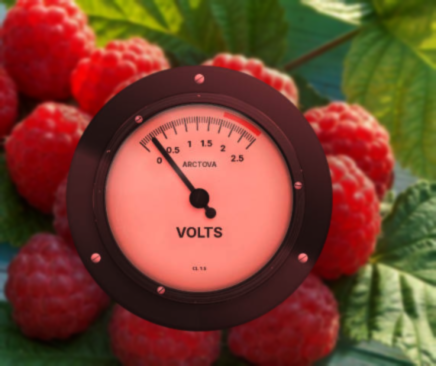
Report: 0.25,V
